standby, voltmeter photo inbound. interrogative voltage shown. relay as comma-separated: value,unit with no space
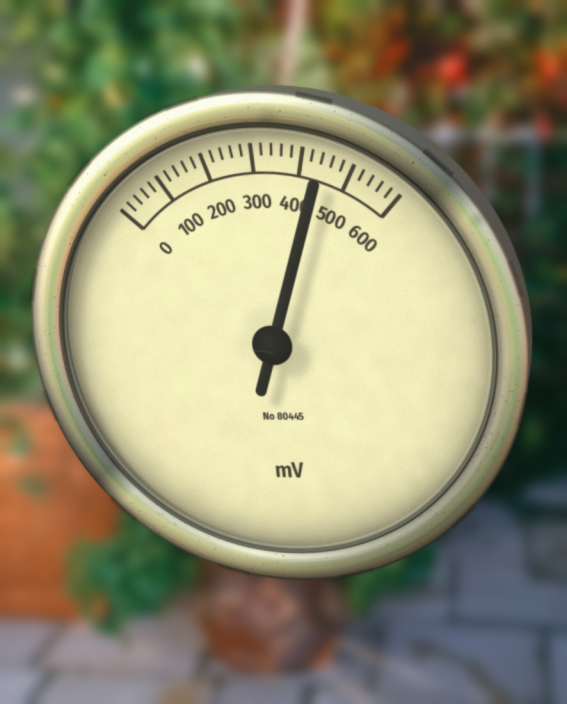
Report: 440,mV
